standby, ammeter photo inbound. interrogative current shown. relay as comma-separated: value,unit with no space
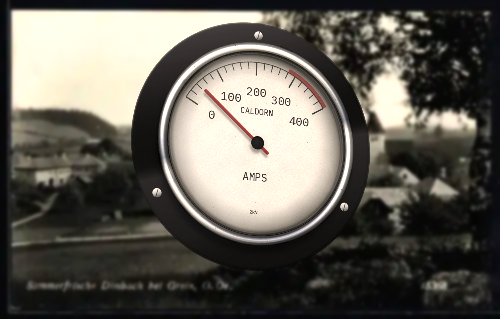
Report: 40,A
